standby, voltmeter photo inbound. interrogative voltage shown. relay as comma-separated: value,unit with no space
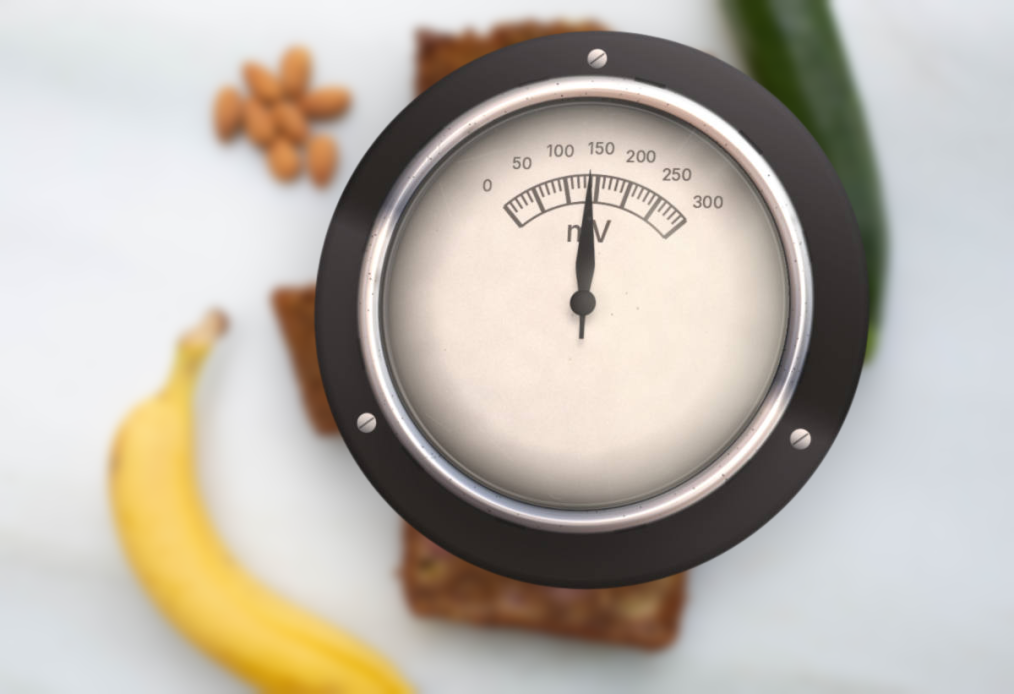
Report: 140,mV
